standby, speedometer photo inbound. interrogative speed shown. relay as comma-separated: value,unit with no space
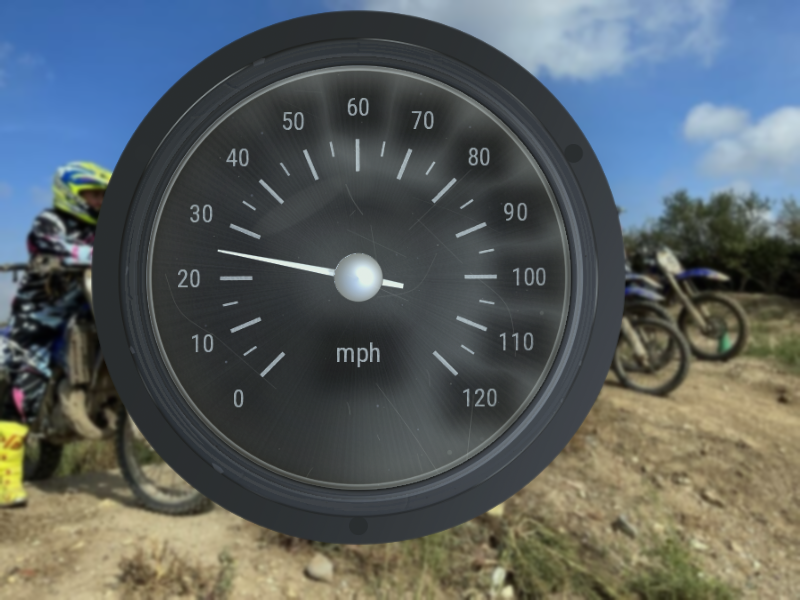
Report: 25,mph
